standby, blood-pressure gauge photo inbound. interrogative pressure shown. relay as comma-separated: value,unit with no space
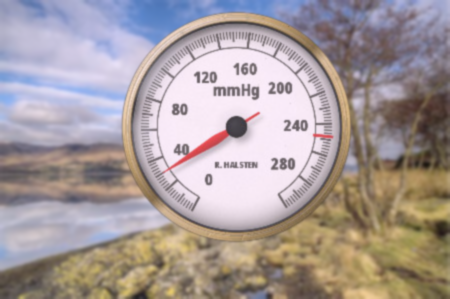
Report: 30,mmHg
